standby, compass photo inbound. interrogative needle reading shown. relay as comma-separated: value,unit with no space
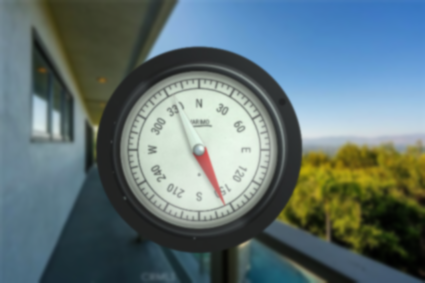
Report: 155,°
